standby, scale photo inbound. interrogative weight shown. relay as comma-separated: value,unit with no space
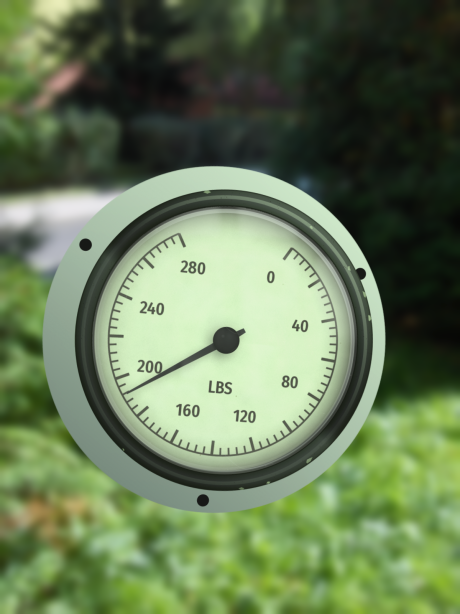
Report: 192,lb
